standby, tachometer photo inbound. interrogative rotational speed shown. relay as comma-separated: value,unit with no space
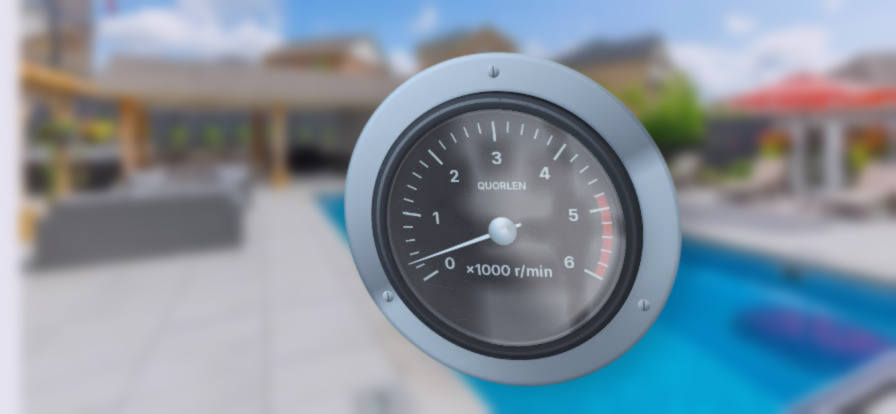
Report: 300,rpm
